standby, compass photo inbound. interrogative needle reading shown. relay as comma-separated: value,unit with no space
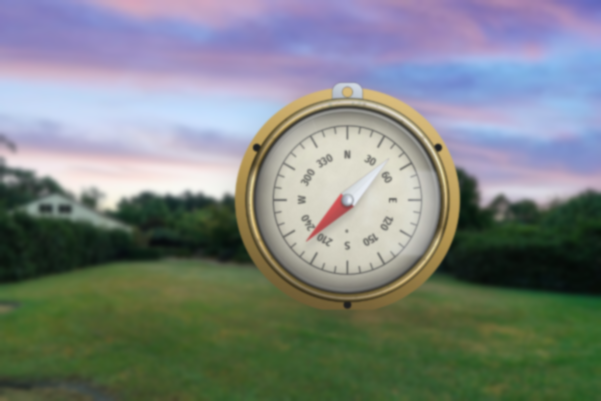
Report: 225,°
